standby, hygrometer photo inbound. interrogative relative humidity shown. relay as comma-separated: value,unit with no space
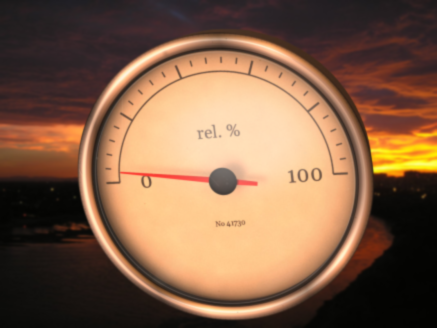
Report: 4,%
